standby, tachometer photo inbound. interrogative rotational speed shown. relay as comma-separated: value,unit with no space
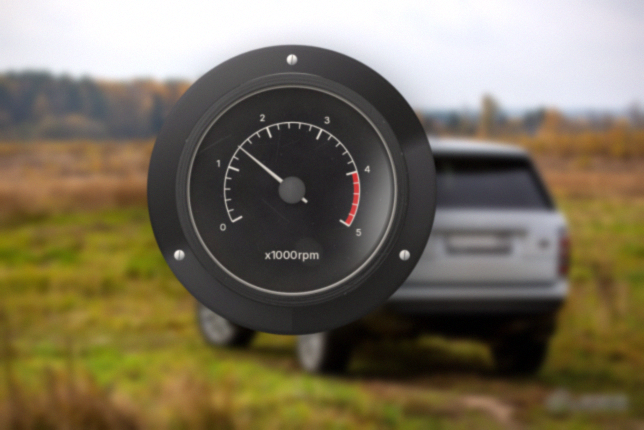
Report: 1400,rpm
